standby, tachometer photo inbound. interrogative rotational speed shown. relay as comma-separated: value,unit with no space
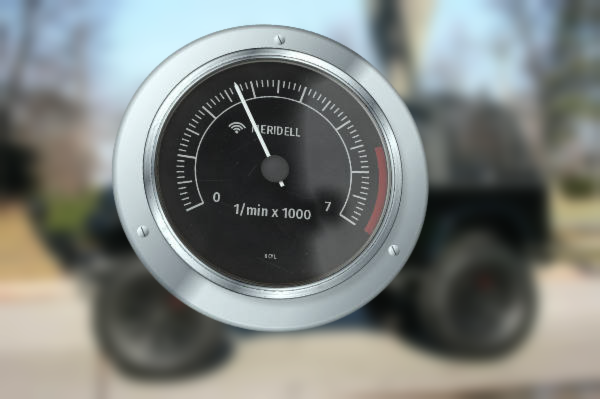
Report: 2700,rpm
